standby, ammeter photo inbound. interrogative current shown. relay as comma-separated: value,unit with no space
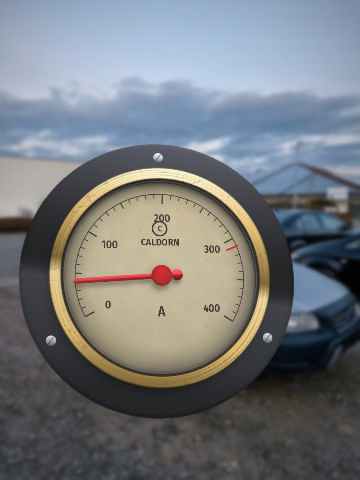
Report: 40,A
